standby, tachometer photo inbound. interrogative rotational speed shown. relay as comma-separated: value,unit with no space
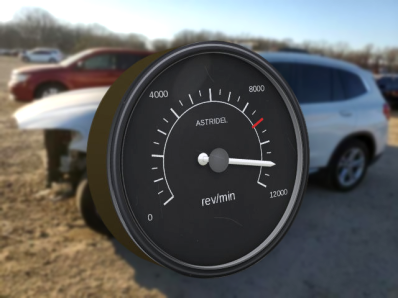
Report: 11000,rpm
